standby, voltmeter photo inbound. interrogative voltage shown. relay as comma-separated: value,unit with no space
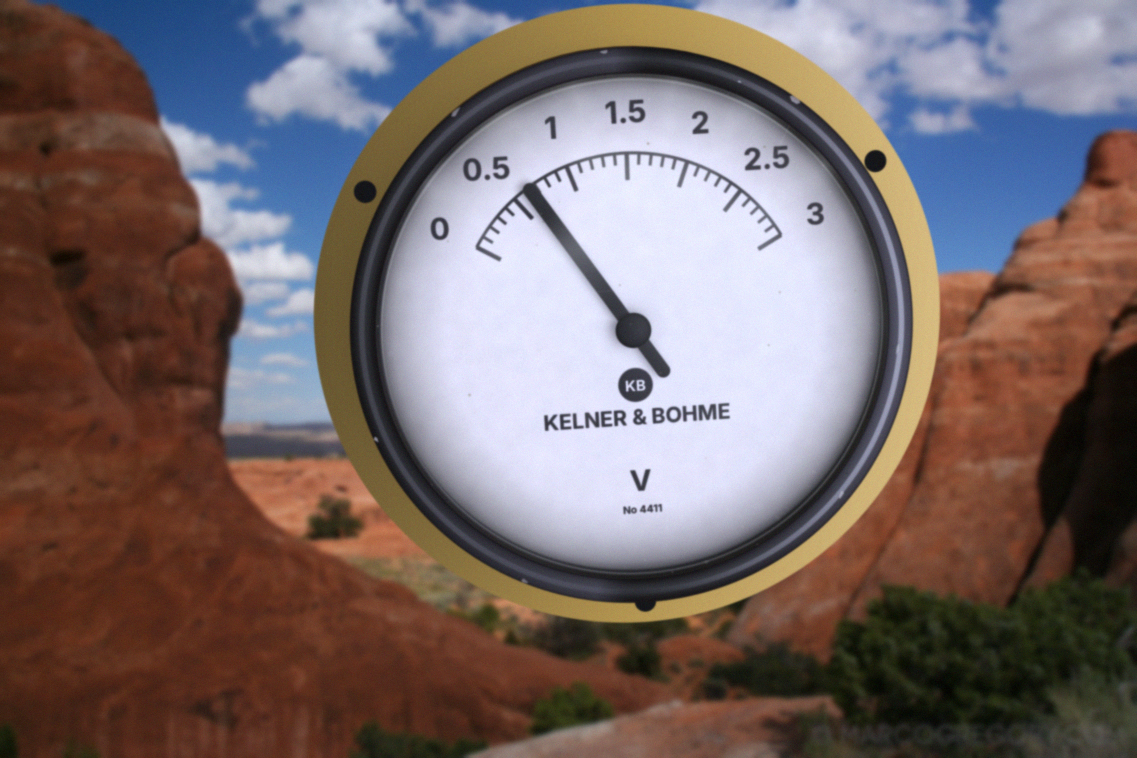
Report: 0.65,V
